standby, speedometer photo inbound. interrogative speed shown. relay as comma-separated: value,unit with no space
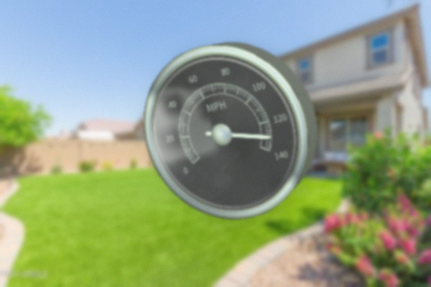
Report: 130,mph
